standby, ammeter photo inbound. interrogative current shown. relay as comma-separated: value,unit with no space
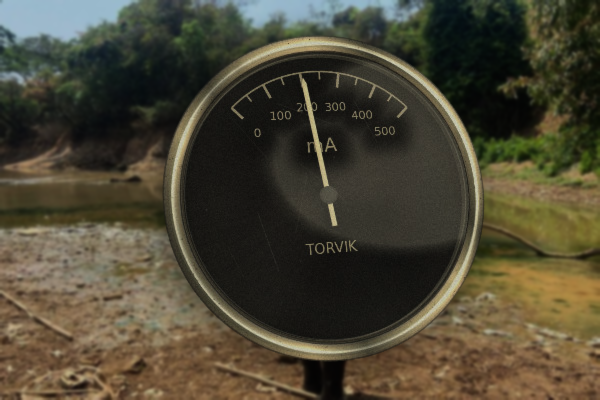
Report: 200,mA
